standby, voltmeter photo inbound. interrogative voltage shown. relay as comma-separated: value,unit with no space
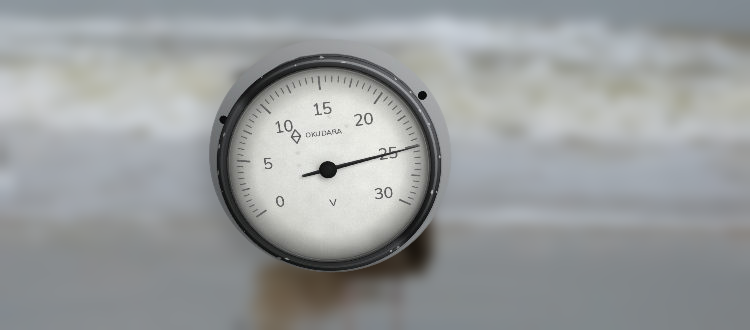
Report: 25,V
